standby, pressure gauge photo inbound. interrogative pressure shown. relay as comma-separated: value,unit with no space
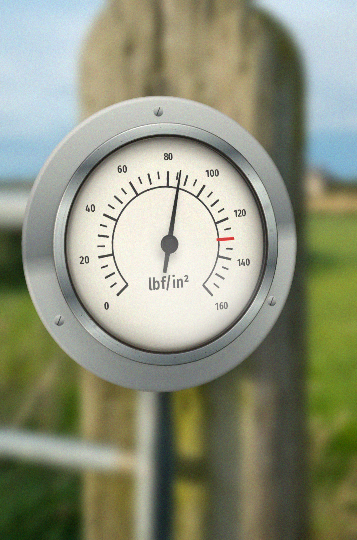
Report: 85,psi
